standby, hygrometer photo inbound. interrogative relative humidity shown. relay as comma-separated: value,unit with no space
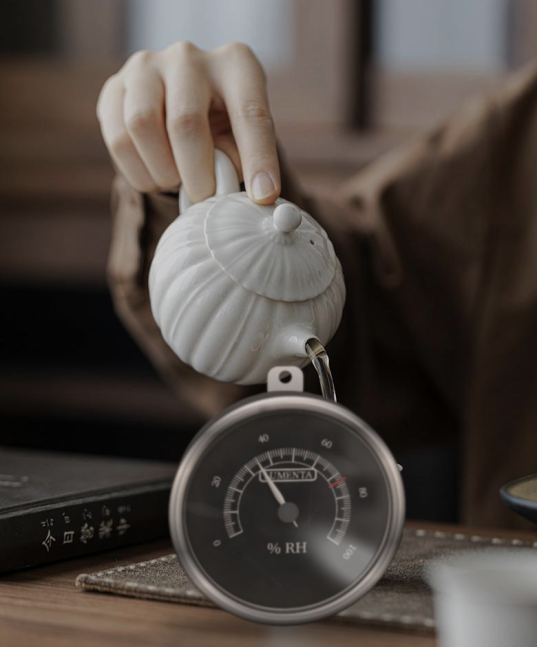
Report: 35,%
